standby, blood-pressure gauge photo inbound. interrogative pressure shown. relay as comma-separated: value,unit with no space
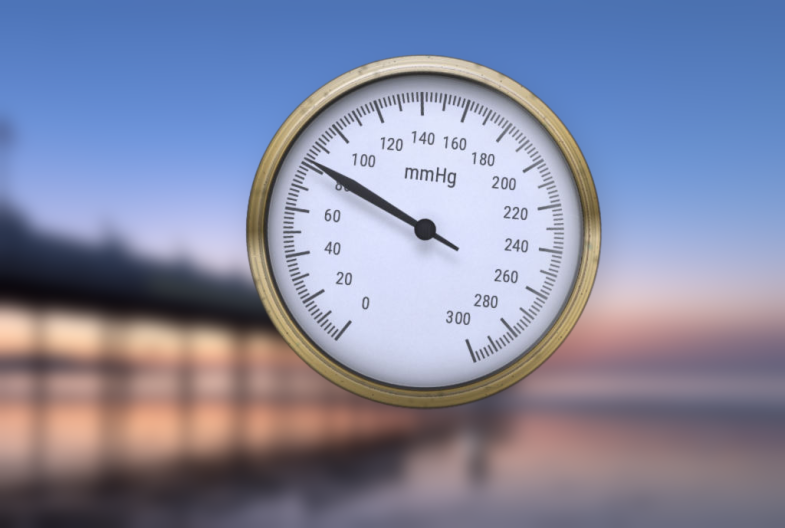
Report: 82,mmHg
